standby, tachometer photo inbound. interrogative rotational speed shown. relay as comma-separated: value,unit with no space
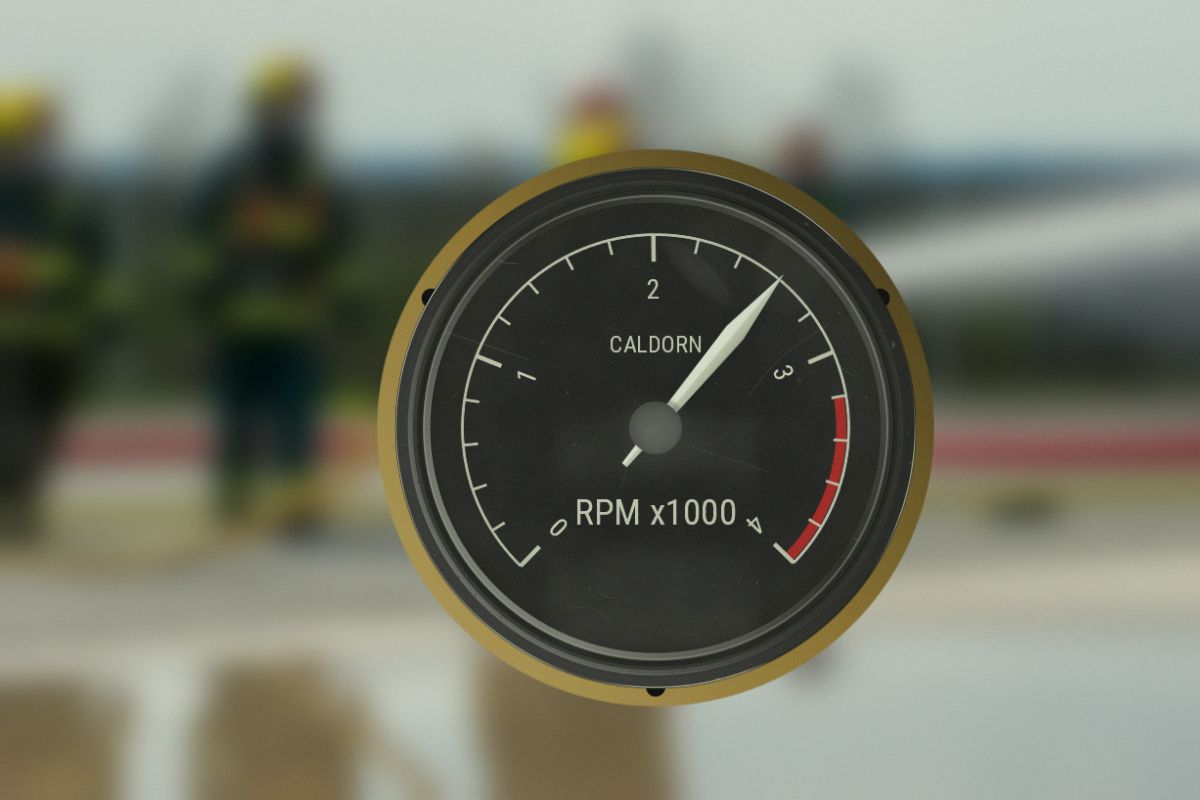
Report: 2600,rpm
